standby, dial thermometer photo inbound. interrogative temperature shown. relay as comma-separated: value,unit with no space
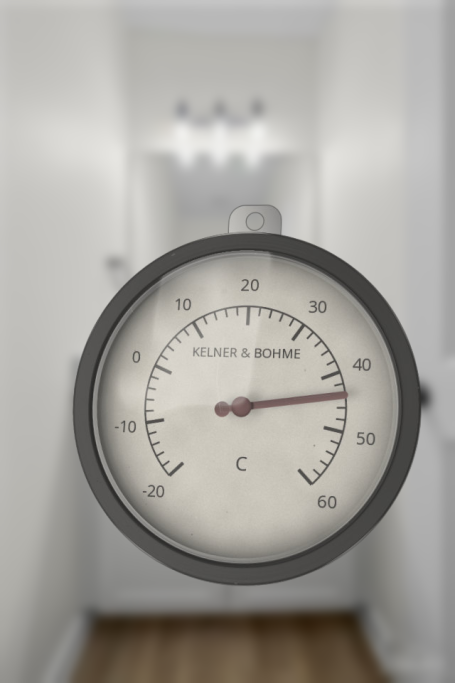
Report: 44,°C
